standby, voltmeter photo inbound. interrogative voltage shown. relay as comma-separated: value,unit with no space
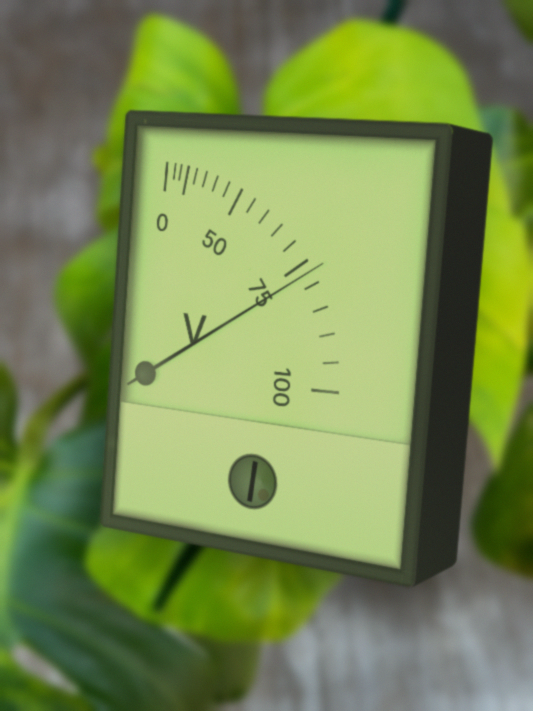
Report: 77.5,V
